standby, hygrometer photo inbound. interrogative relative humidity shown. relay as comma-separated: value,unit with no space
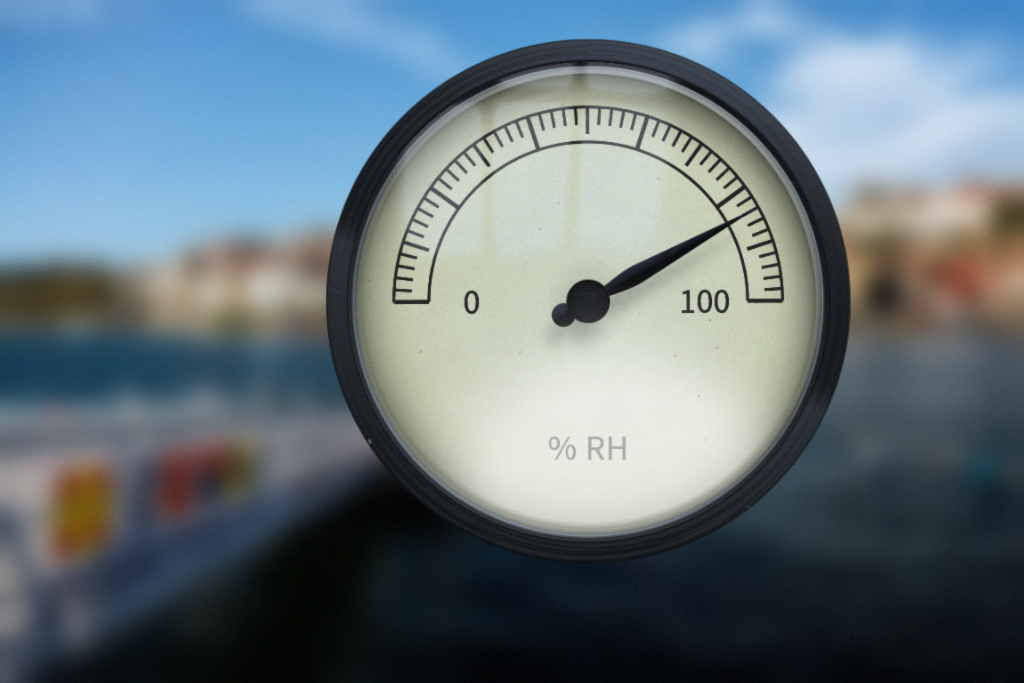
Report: 84,%
